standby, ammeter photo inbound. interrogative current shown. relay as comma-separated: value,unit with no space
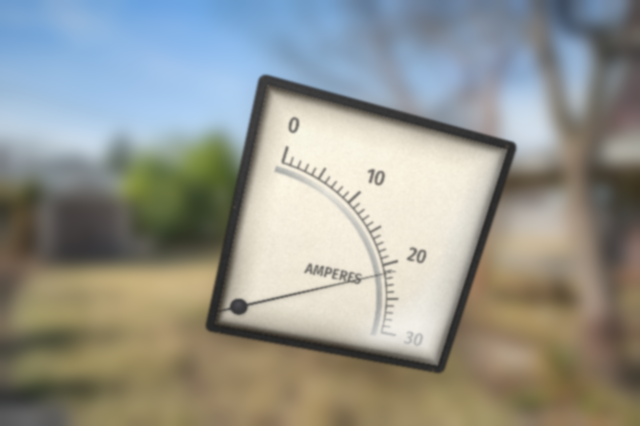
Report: 21,A
